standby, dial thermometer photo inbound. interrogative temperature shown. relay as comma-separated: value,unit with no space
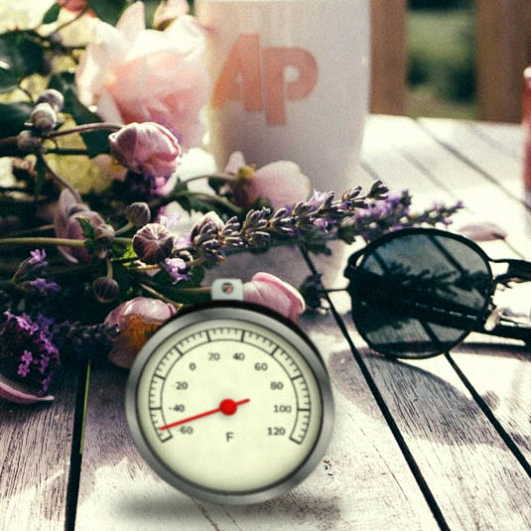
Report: -52,°F
